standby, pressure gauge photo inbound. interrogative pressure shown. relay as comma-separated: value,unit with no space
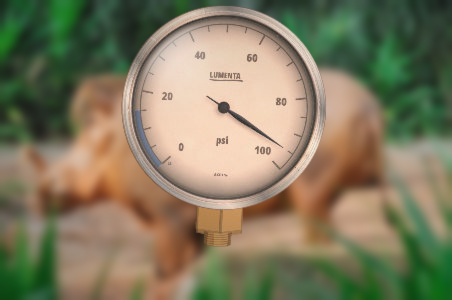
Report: 95,psi
